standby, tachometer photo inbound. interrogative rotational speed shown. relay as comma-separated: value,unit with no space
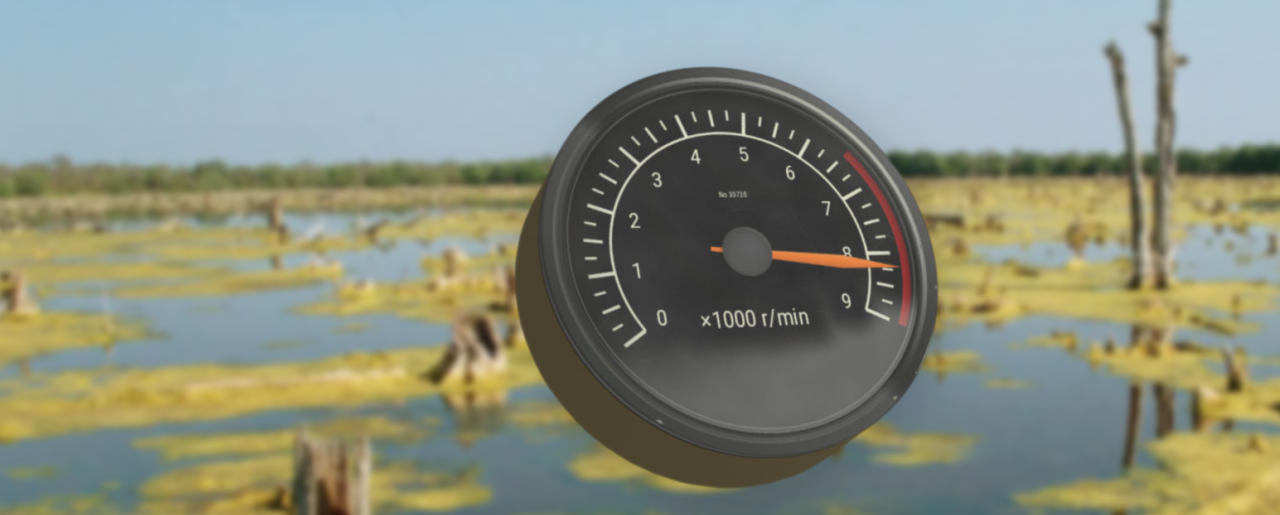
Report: 8250,rpm
